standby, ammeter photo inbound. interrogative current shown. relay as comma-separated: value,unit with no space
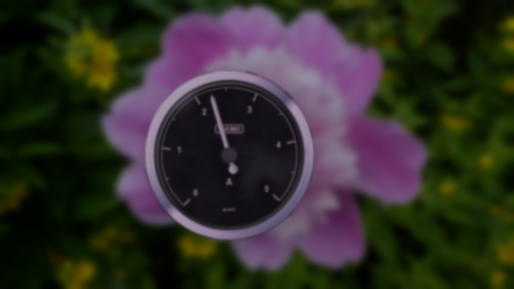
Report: 2.25,A
